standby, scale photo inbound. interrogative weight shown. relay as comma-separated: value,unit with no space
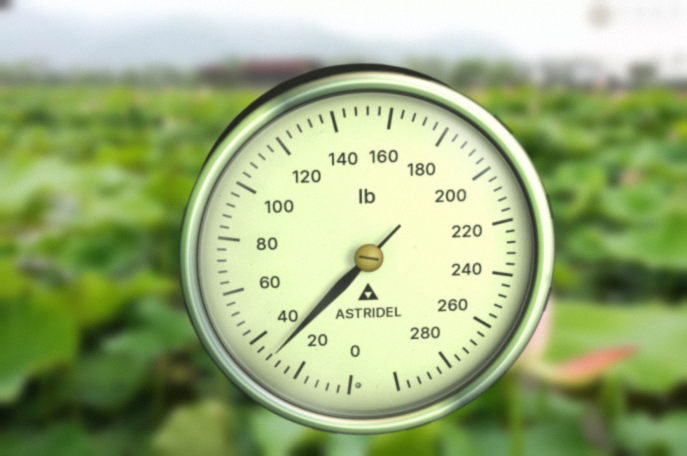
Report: 32,lb
